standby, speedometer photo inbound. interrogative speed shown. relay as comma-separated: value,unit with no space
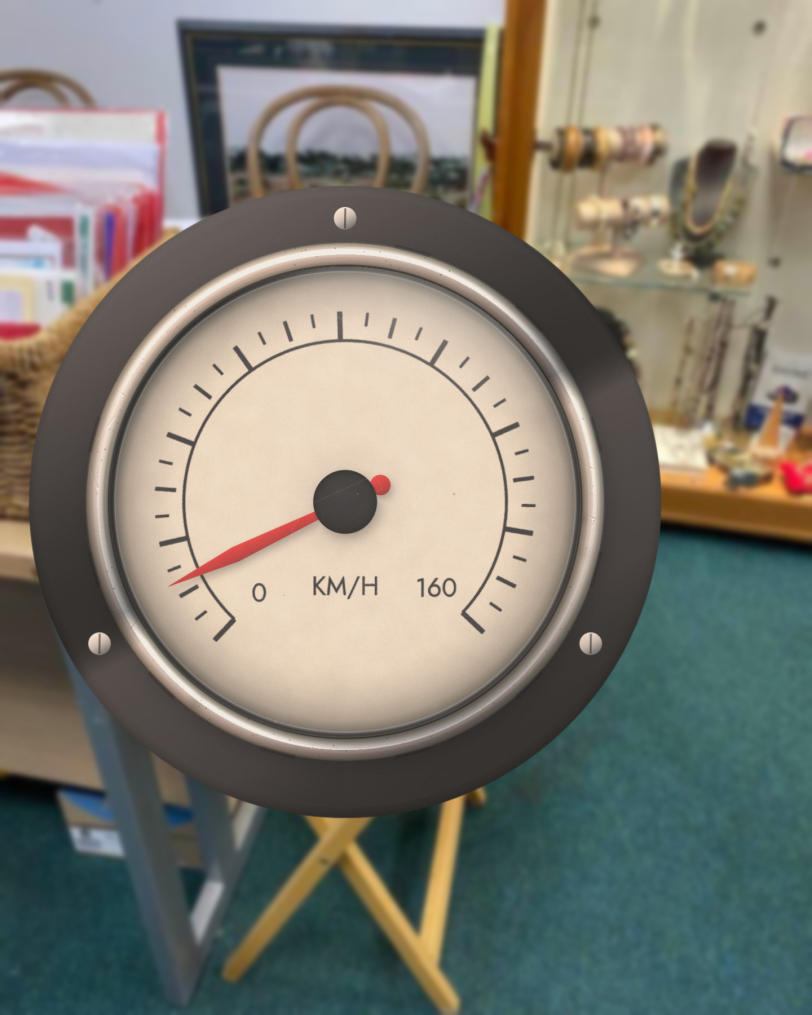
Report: 12.5,km/h
